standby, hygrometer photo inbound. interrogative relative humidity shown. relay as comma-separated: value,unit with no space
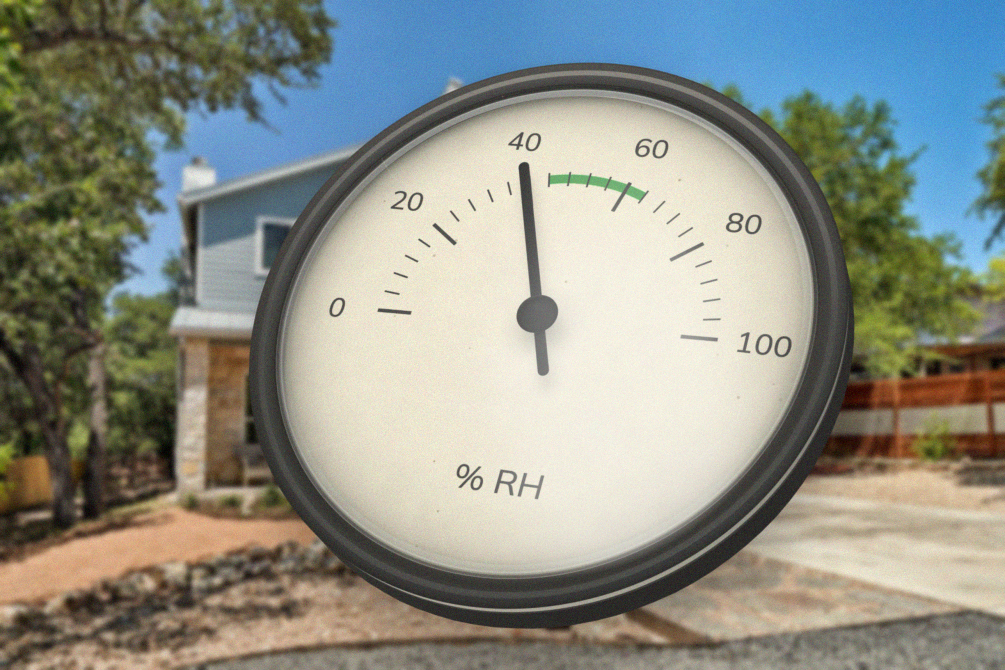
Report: 40,%
